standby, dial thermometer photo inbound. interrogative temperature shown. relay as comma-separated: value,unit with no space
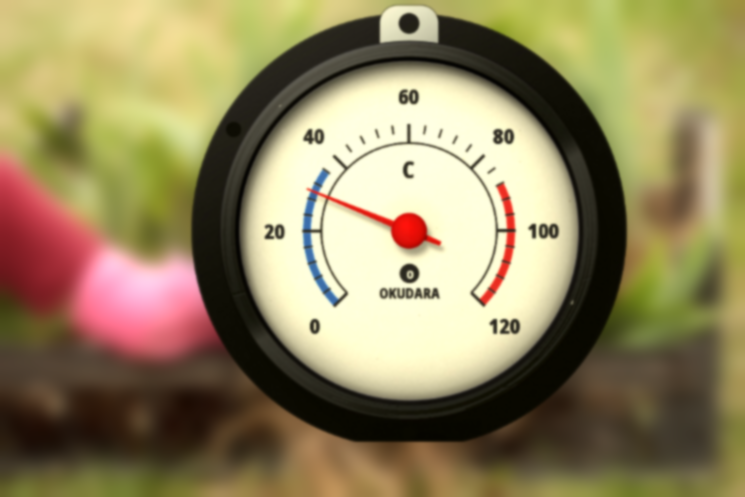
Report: 30,°C
